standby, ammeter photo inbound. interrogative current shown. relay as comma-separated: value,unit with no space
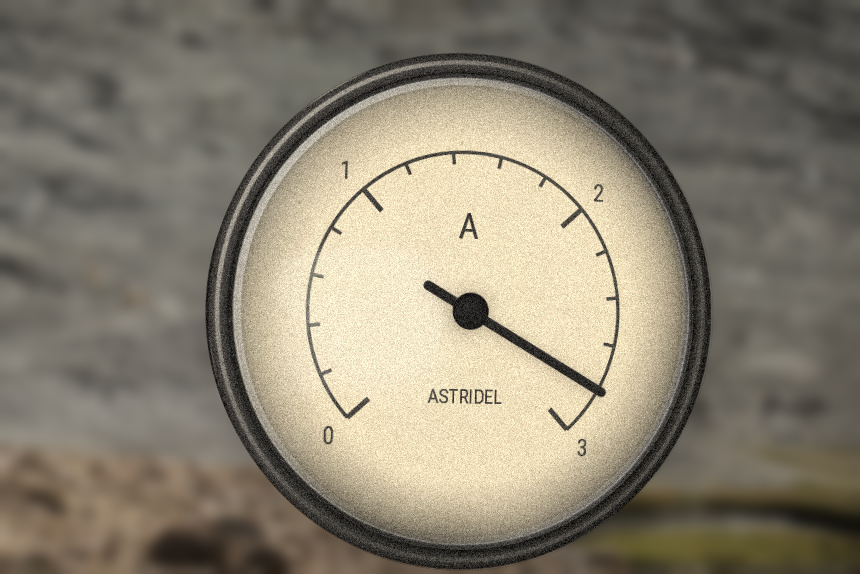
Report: 2.8,A
